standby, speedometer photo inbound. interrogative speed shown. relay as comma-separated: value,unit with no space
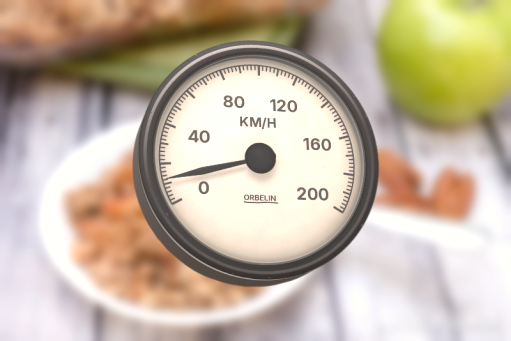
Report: 12,km/h
